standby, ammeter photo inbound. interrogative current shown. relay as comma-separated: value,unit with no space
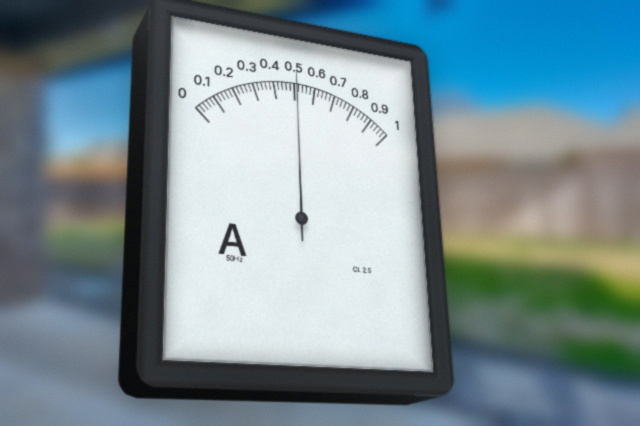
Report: 0.5,A
